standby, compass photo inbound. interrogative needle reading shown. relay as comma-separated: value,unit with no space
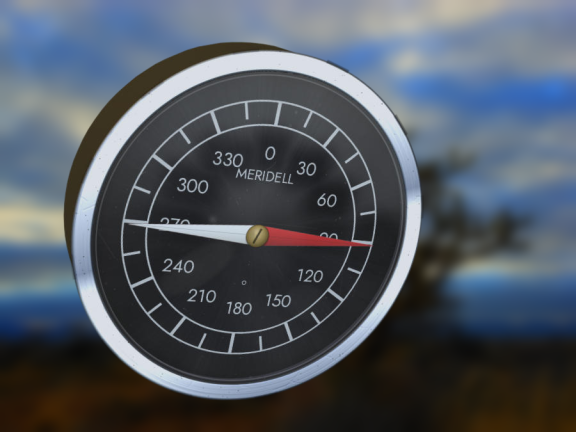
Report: 90,°
